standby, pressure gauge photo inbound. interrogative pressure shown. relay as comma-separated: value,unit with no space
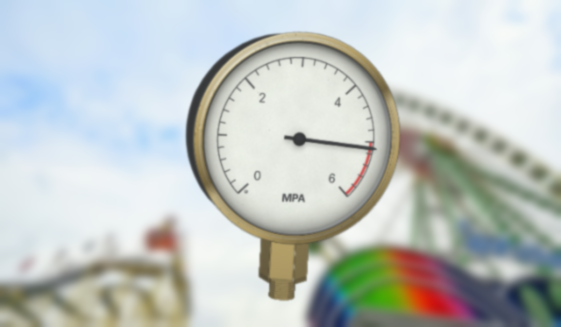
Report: 5.1,MPa
